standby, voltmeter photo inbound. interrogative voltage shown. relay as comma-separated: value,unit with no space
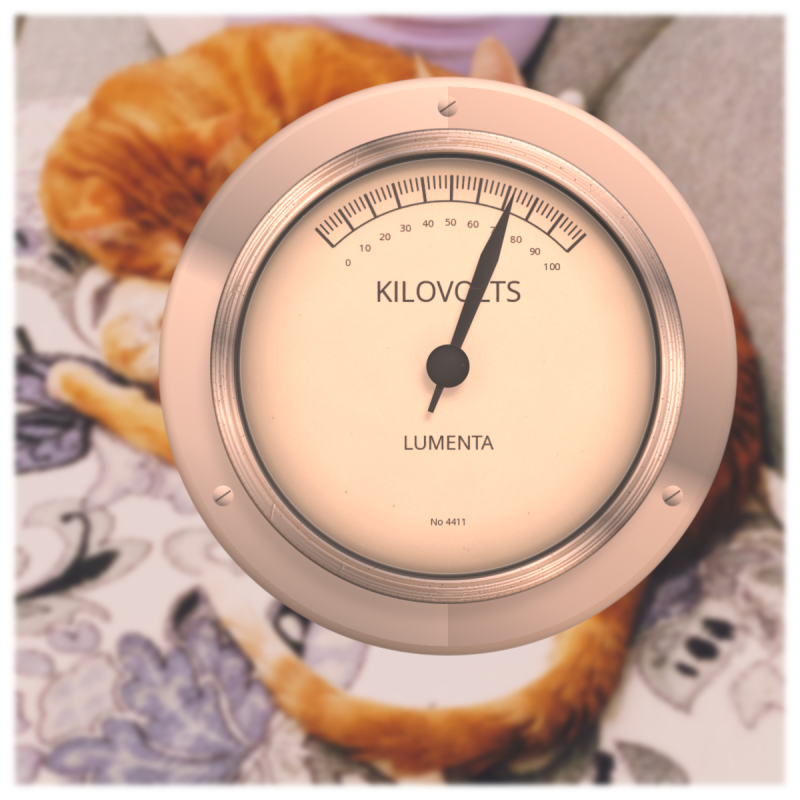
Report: 72,kV
